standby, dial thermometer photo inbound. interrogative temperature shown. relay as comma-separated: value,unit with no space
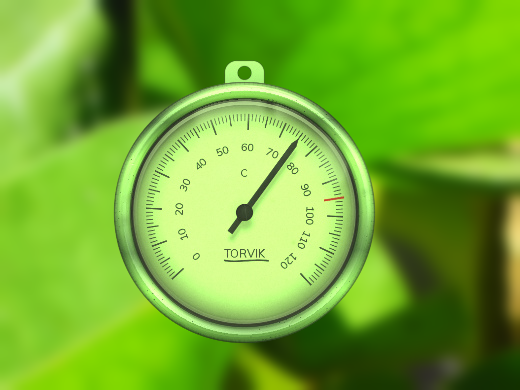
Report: 75,°C
